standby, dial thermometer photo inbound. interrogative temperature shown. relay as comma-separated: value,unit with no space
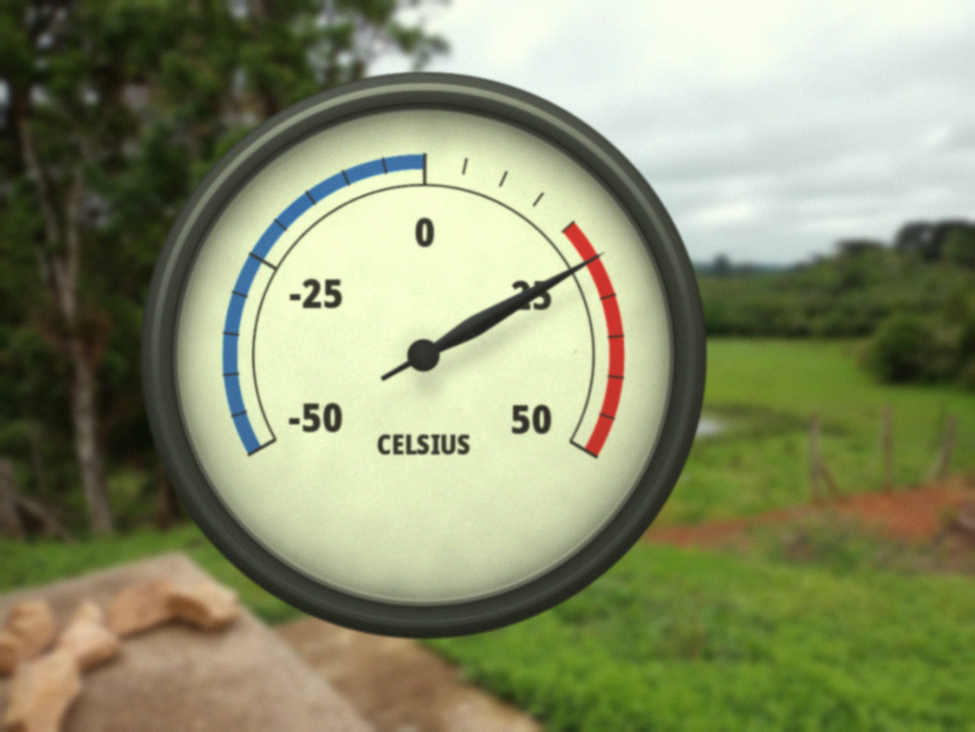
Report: 25,°C
